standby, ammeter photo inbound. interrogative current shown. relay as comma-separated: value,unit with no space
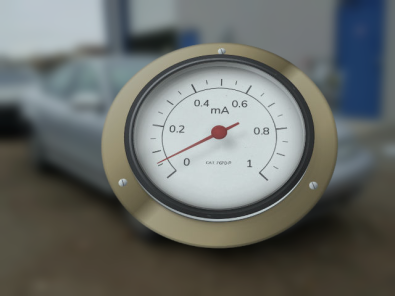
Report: 0.05,mA
